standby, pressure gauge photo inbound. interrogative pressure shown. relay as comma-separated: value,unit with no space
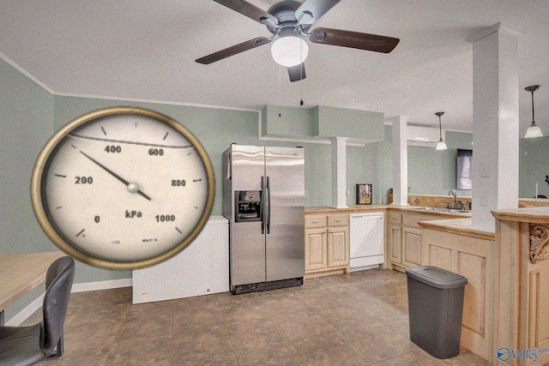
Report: 300,kPa
